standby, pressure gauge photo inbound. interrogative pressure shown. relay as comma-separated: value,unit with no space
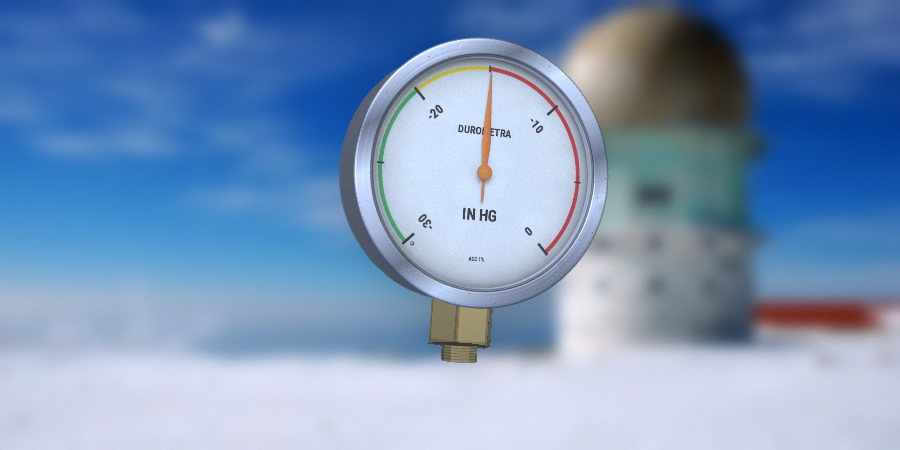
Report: -15,inHg
